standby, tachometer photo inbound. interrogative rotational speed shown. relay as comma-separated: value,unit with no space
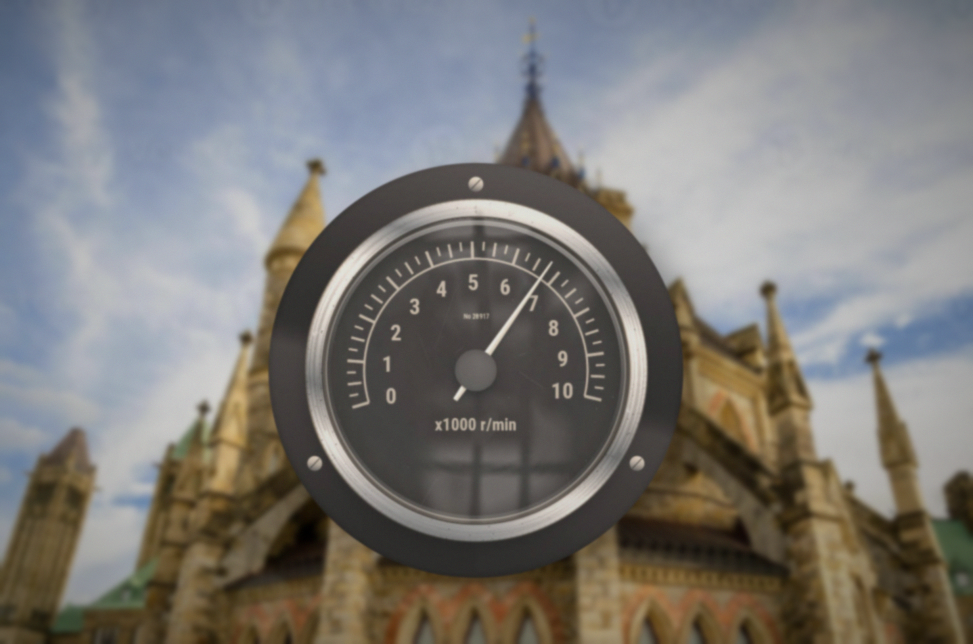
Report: 6750,rpm
